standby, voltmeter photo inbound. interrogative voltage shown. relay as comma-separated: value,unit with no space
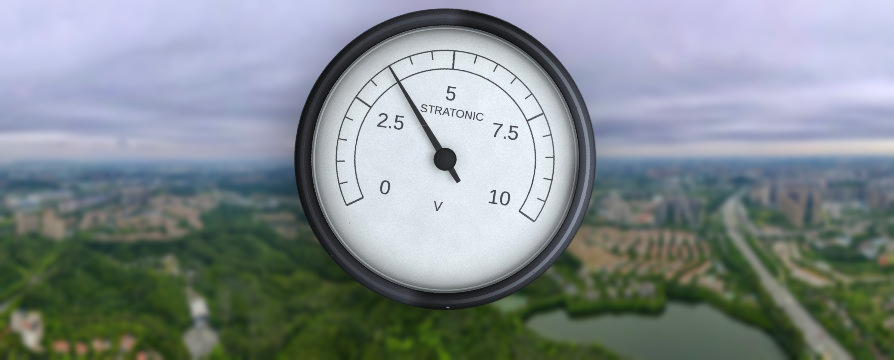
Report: 3.5,V
